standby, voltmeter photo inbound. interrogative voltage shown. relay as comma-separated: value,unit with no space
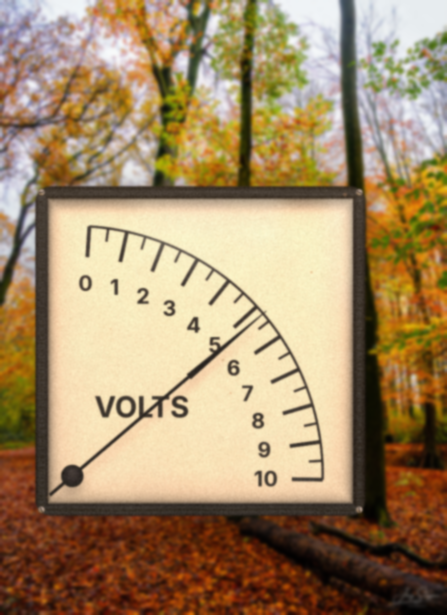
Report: 5.25,V
